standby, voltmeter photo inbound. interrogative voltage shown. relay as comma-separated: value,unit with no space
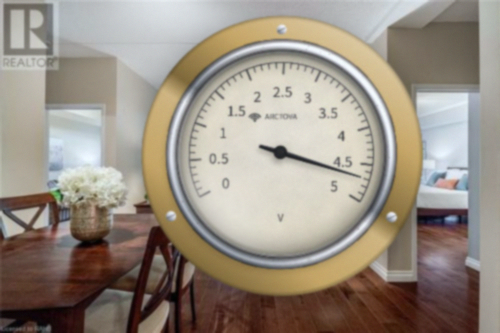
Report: 4.7,V
